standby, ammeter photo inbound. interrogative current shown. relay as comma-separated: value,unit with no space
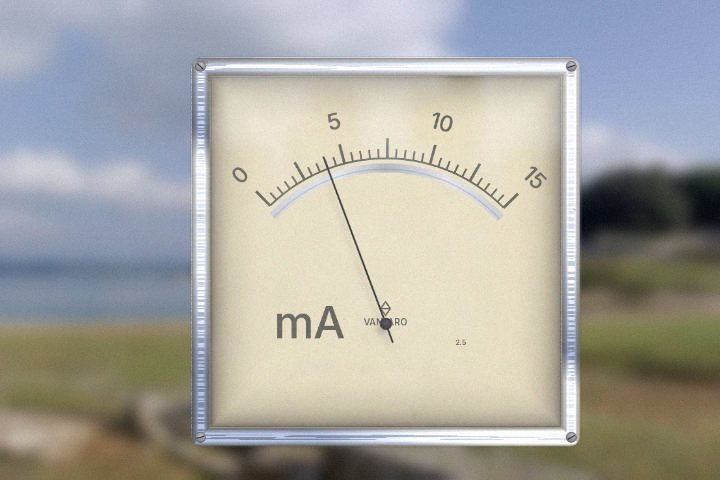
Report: 4,mA
